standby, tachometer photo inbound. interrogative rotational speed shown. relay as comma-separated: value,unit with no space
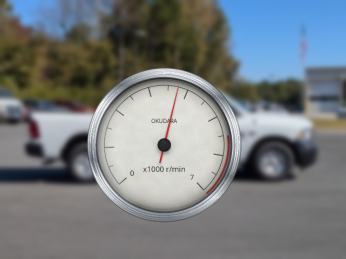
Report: 3750,rpm
